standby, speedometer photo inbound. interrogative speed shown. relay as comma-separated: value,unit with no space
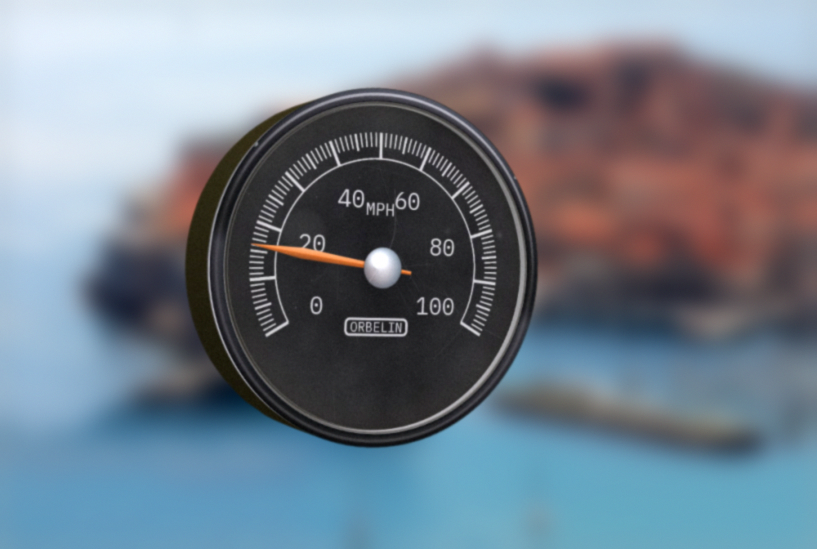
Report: 16,mph
